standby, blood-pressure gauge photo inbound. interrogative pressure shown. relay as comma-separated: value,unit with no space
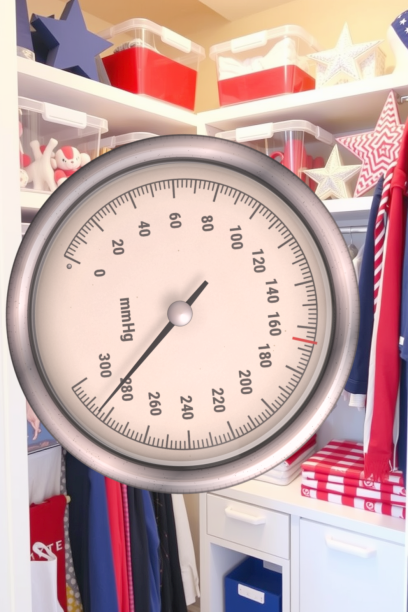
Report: 284,mmHg
